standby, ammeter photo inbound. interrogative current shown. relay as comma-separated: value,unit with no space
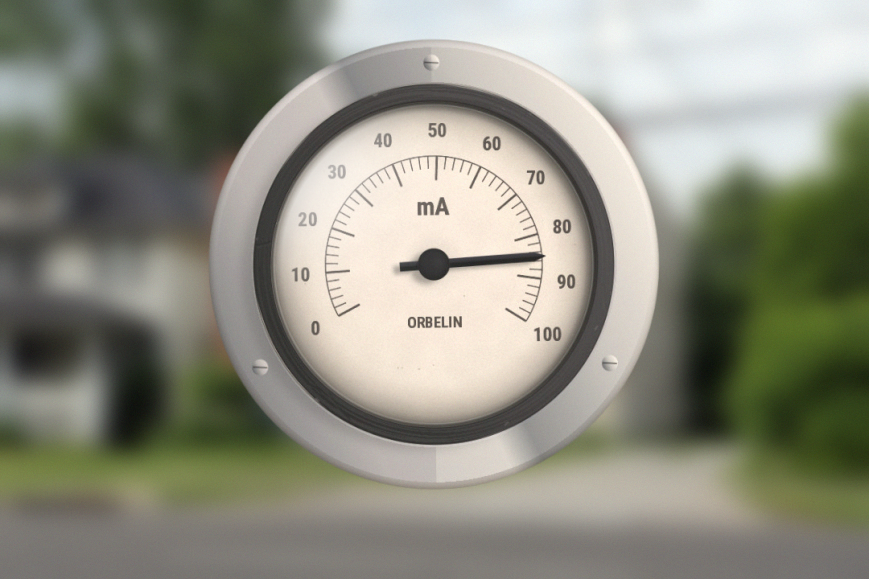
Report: 85,mA
